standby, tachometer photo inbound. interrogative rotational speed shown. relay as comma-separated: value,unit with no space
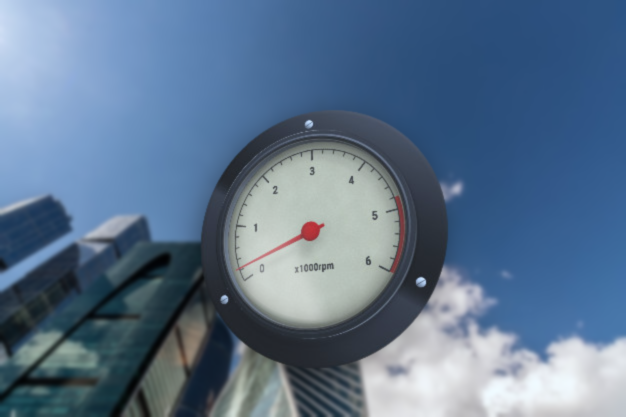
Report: 200,rpm
